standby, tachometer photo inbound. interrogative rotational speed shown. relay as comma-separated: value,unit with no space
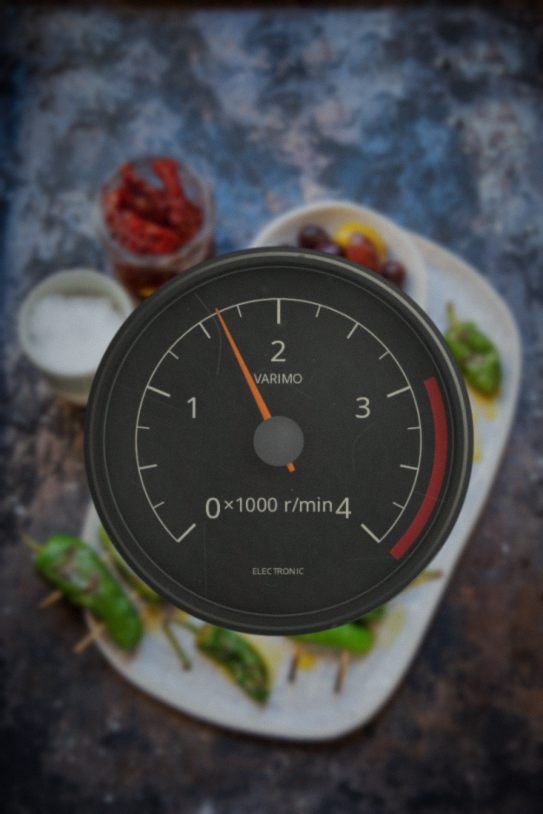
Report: 1625,rpm
